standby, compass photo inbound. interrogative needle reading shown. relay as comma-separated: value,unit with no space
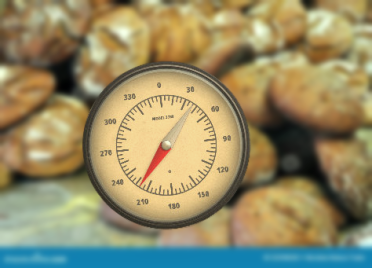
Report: 220,°
